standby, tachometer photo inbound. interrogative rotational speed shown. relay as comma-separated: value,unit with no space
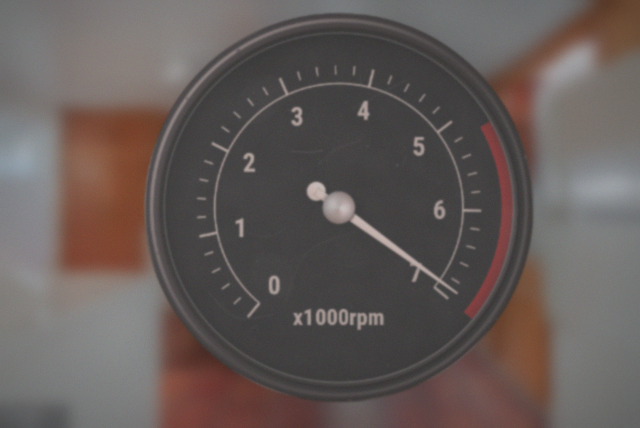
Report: 6900,rpm
